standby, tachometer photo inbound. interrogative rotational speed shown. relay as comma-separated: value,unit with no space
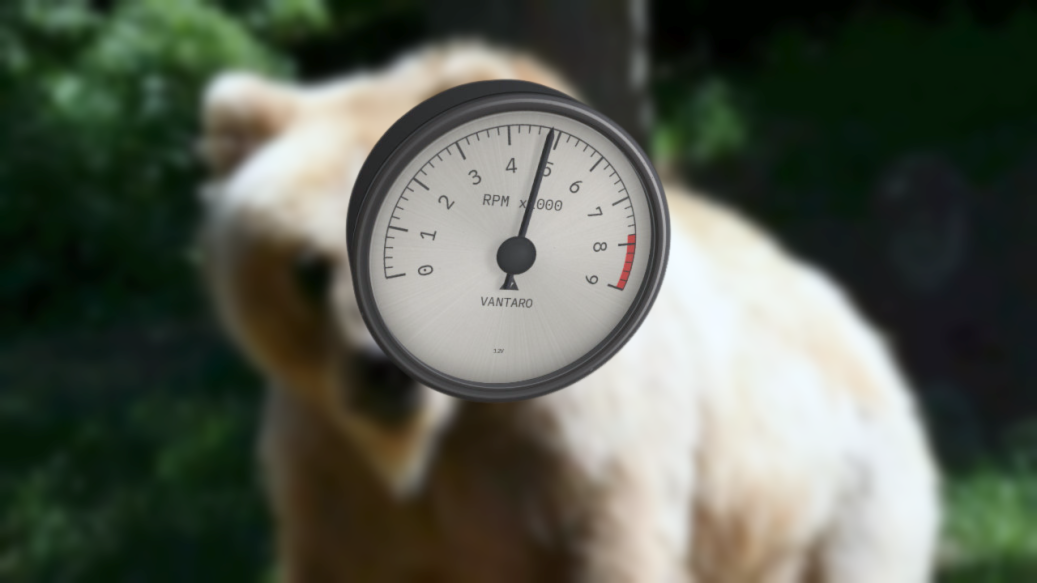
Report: 4800,rpm
